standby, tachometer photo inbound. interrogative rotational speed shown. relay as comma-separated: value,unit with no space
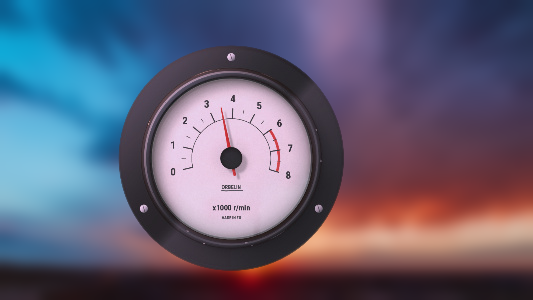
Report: 3500,rpm
